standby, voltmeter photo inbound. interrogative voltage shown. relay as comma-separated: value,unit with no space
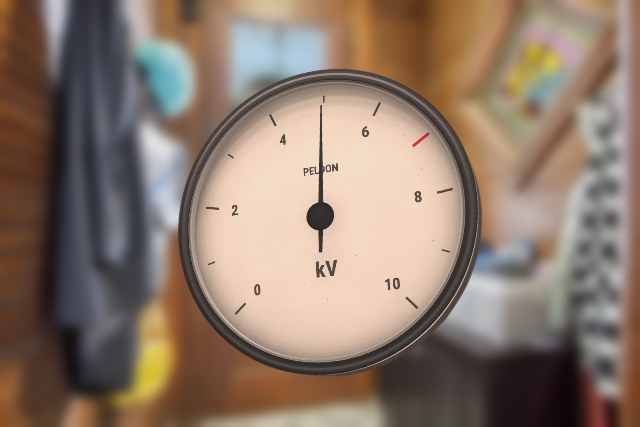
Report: 5,kV
